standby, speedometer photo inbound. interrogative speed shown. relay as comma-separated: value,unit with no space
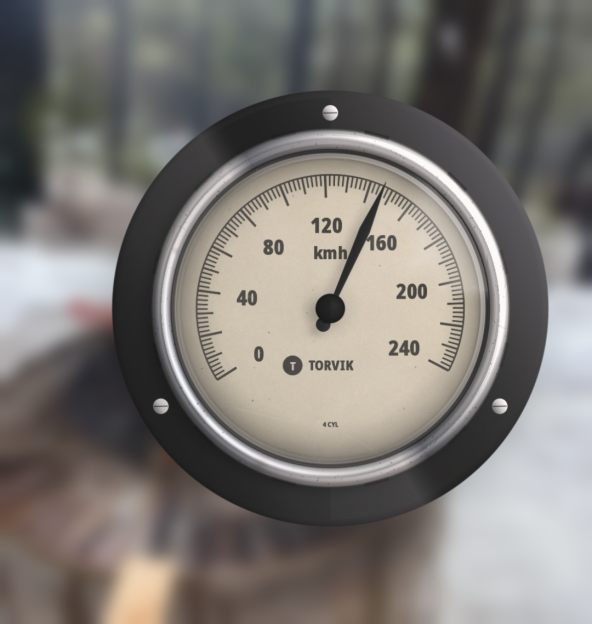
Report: 146,km/h
